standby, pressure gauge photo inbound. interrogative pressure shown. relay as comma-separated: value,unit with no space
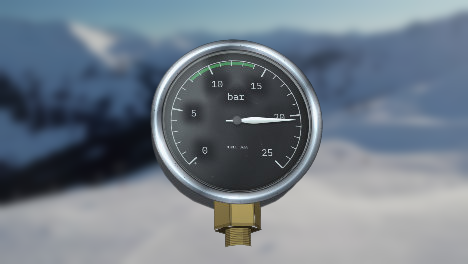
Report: 20.5,bar
